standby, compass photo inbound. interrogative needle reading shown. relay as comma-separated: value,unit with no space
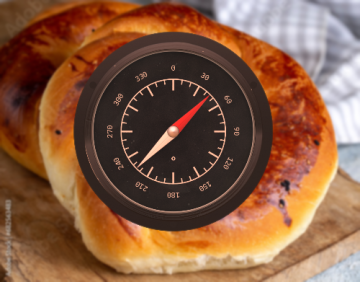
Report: 45,°
